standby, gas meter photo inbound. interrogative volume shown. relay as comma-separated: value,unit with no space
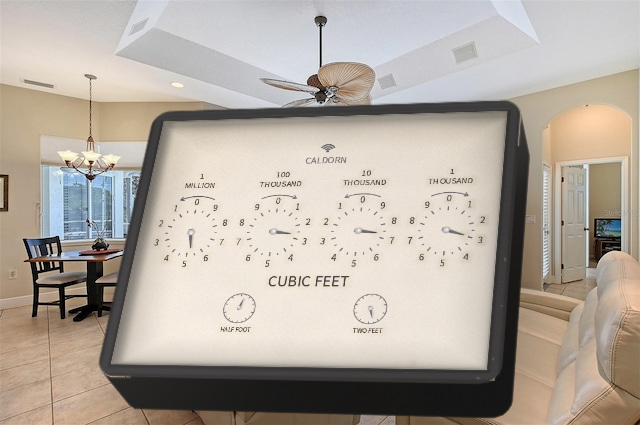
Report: 527300,ft³
